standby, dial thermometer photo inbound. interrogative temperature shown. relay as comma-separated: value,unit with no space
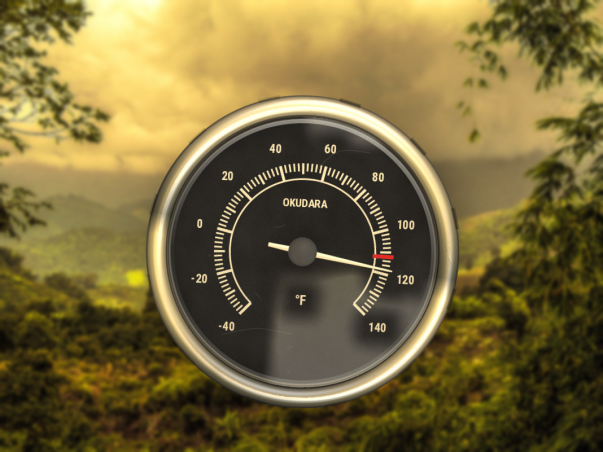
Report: 118,°F
